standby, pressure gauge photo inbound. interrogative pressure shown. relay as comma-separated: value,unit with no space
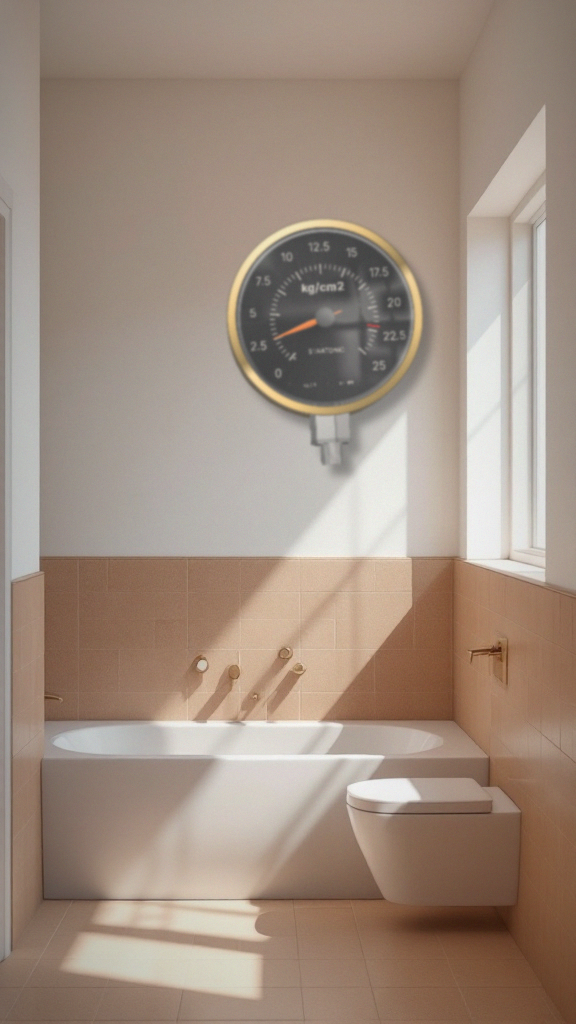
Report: 2.5,kg/cm²
